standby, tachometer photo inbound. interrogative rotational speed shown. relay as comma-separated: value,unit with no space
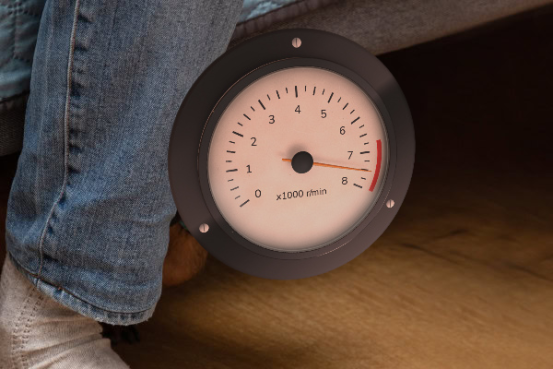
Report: 7500,rpm
